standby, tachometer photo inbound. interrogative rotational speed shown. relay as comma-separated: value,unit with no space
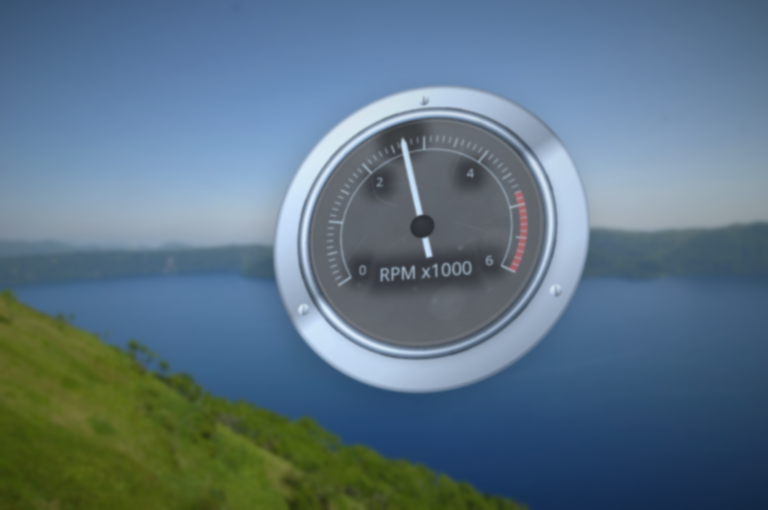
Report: 2700,rpm
